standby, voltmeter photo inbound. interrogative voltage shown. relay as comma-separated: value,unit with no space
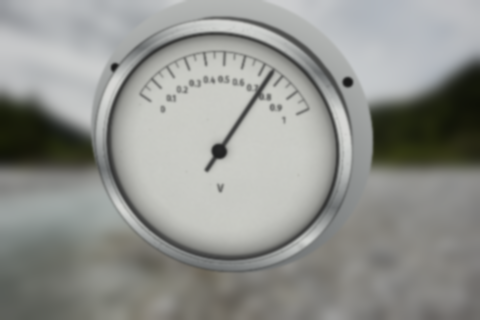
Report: 0.75,V
